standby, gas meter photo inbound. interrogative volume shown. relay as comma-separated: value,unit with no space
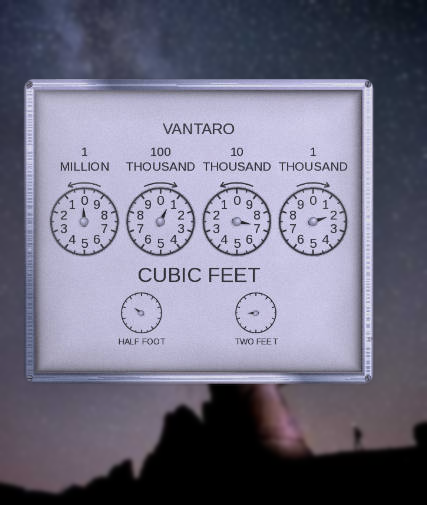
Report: 7200,ft³
